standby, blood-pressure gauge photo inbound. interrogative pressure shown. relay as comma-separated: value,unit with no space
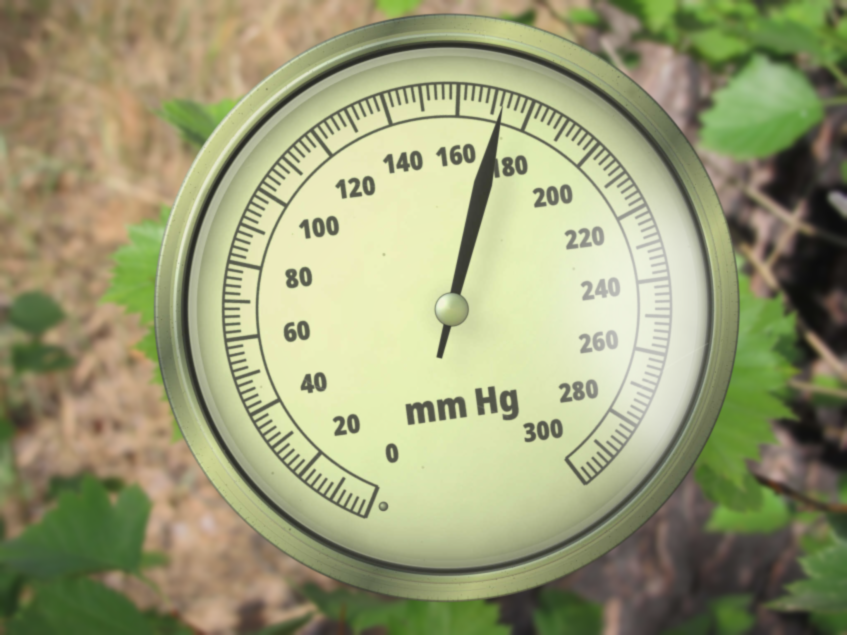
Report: 172,mmHg
